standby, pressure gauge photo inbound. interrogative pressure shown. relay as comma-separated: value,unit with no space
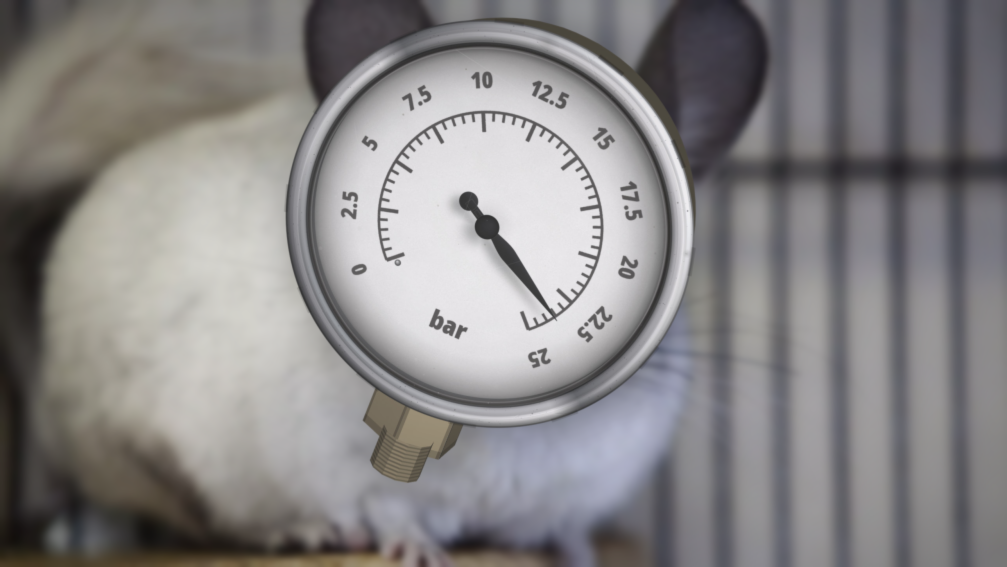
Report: 23.5,bar
